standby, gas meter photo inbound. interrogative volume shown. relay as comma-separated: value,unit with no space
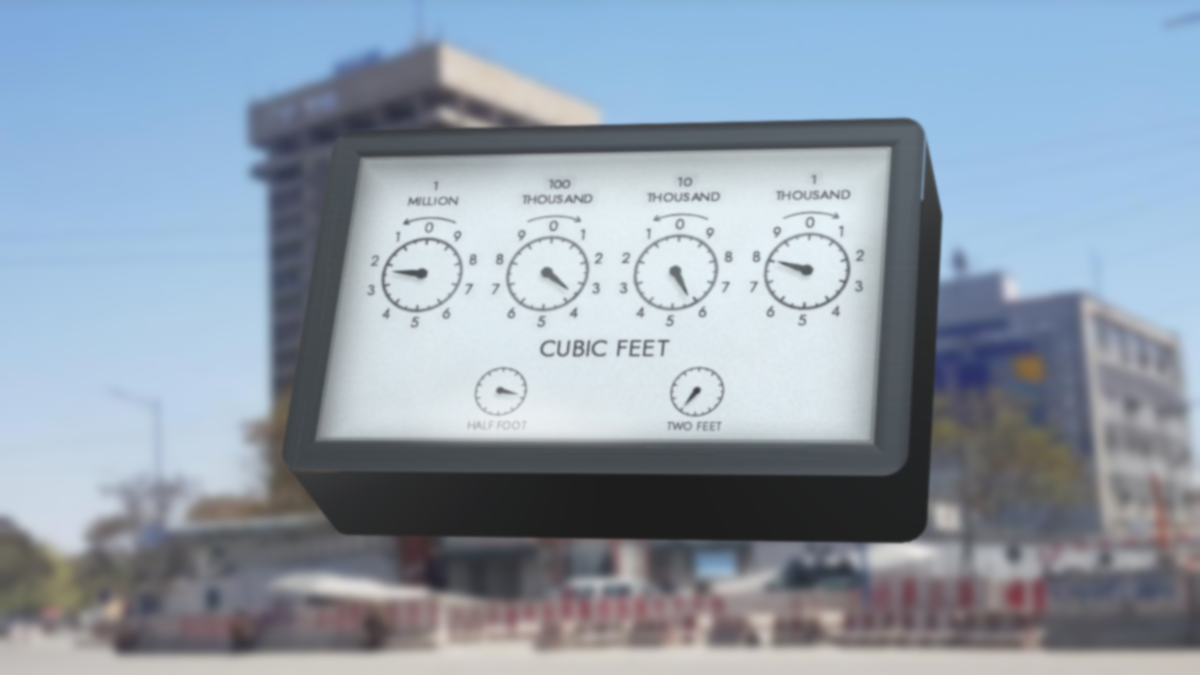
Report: 235800,ft³
